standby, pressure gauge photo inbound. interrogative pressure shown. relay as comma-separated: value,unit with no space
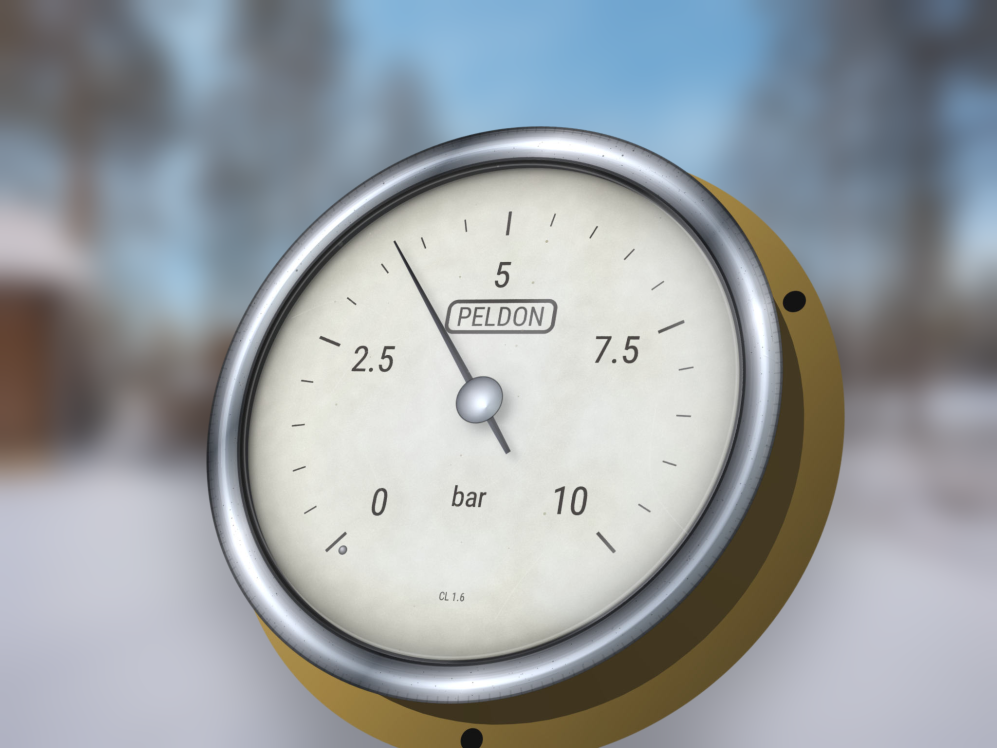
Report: 3.75,bar
